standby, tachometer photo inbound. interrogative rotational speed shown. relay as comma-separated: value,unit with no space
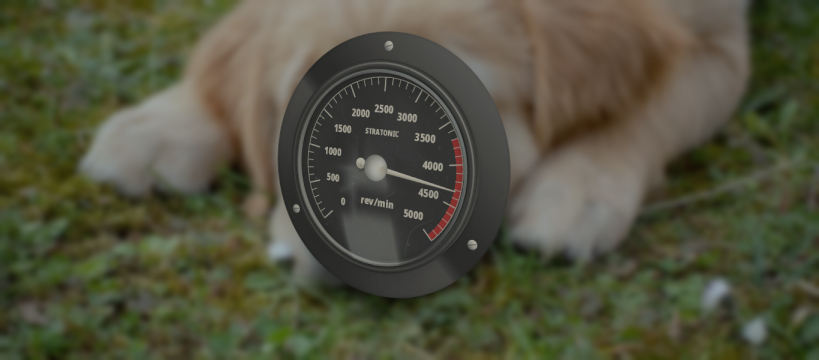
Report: 4300,rpm
